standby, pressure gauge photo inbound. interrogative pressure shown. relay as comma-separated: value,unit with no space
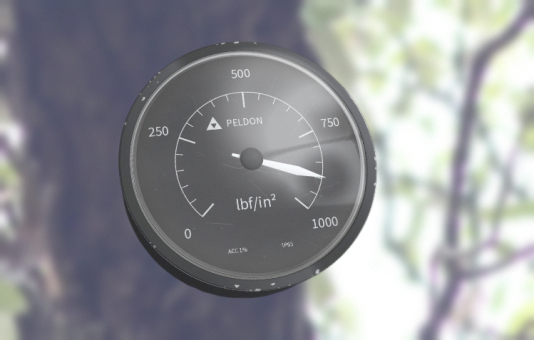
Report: 900,psi
